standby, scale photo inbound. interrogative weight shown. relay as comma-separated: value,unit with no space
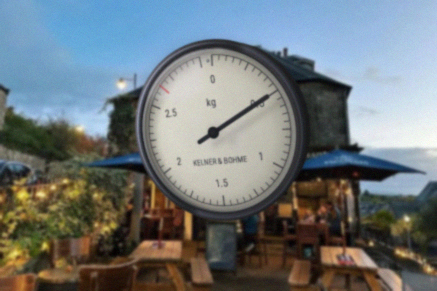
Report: 0.5,kg
